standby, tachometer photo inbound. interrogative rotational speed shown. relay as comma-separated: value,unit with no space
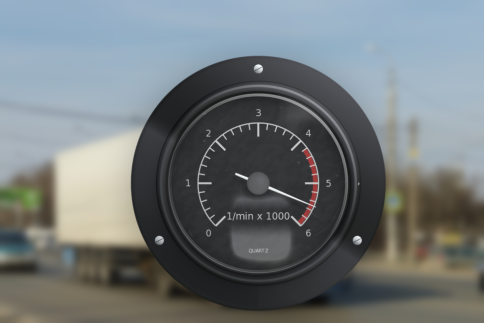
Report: 5500,rpm
